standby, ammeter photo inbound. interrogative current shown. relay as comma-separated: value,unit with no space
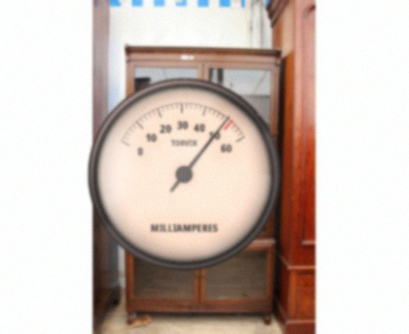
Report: 50,mA
